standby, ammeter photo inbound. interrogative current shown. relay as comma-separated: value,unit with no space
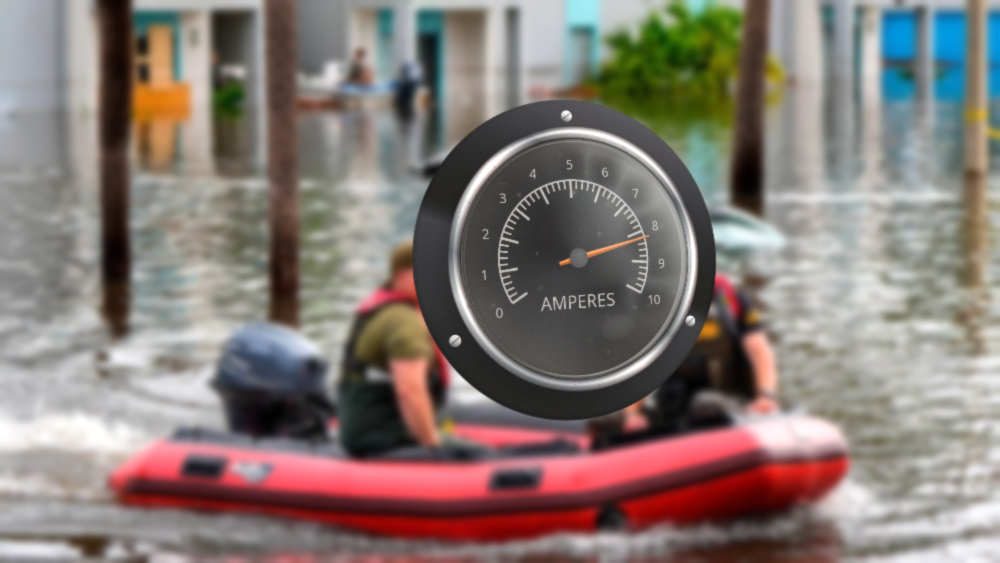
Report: 8.2,A
